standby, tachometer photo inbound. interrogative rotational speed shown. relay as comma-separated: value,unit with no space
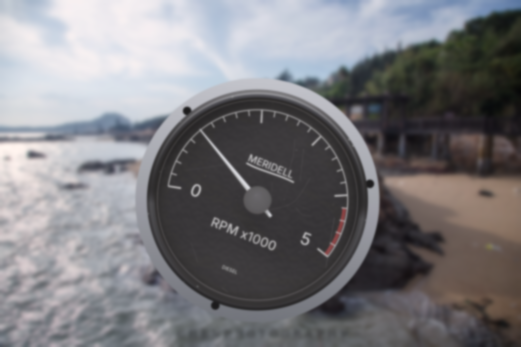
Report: 1000,rpm
